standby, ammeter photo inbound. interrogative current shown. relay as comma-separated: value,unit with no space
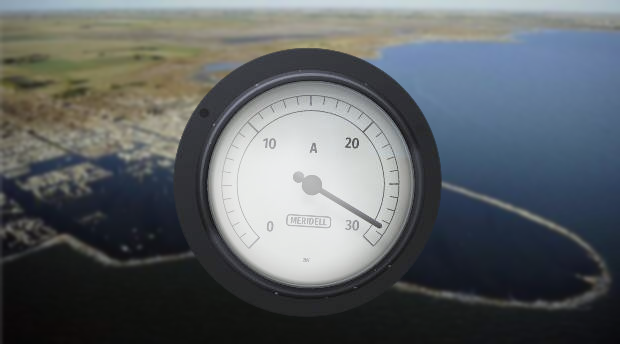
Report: 28.5,A
